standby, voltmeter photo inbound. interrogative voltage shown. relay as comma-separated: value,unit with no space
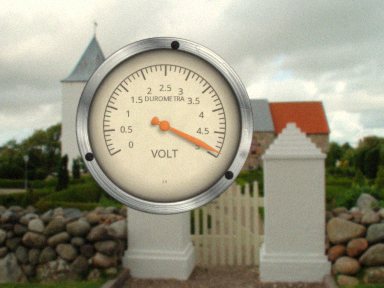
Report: 4.9,V
